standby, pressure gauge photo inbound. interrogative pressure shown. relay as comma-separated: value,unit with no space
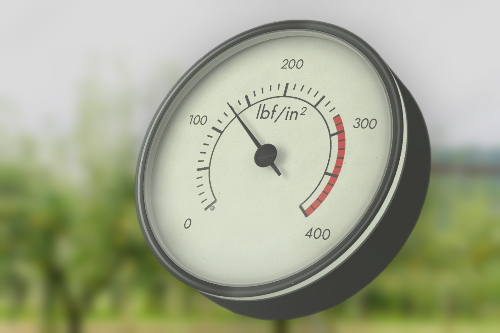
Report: 130,psi
